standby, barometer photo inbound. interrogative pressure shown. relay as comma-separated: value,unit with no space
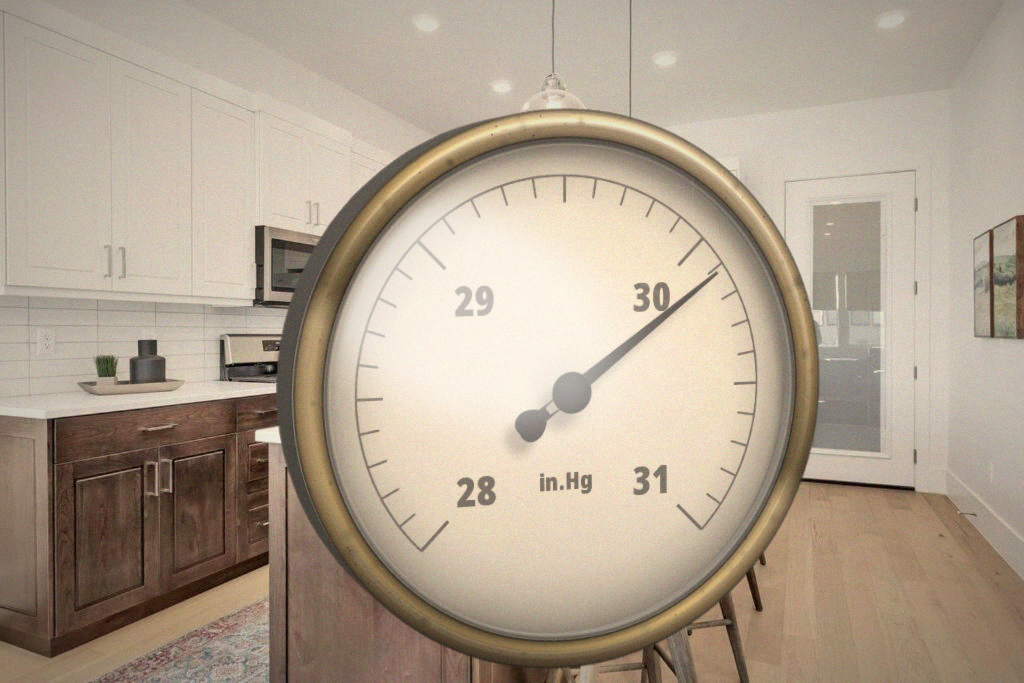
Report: 30.1,inHg
